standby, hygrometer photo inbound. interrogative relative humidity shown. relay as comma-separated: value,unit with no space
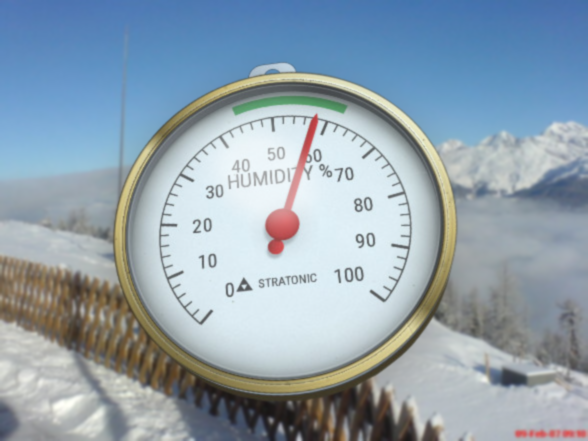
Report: 58,%
